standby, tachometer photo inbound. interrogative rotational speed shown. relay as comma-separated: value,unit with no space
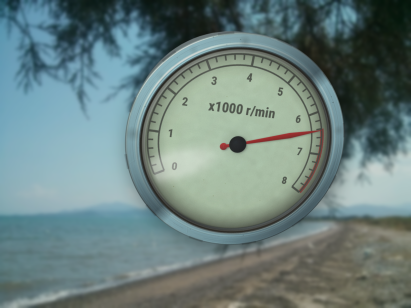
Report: 6400,rpm
